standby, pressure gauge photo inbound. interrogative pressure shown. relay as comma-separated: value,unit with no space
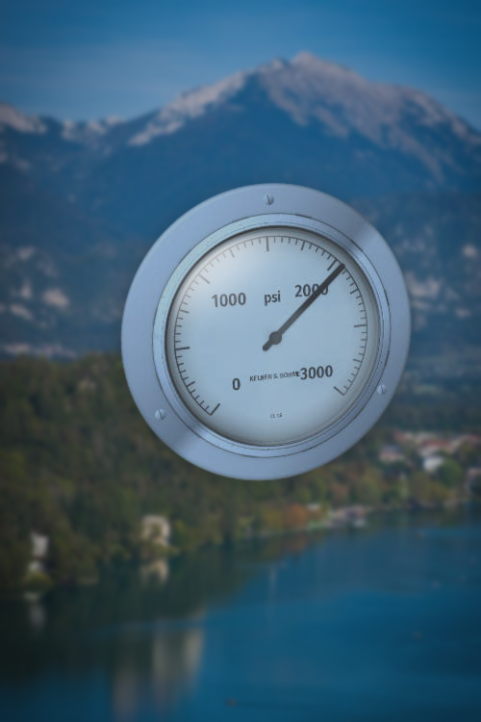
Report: 2050,psi
